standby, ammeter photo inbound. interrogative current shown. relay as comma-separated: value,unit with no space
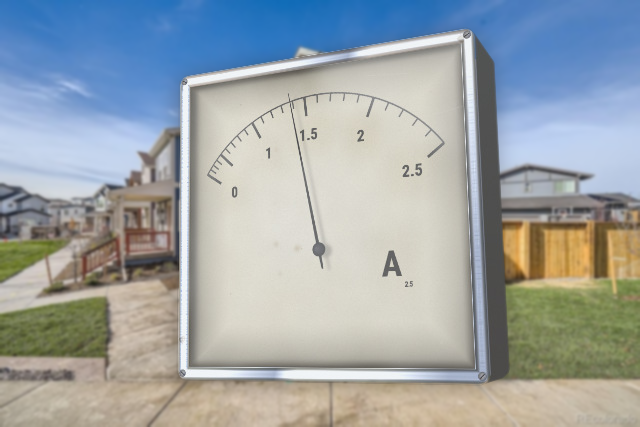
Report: 1.4,A
